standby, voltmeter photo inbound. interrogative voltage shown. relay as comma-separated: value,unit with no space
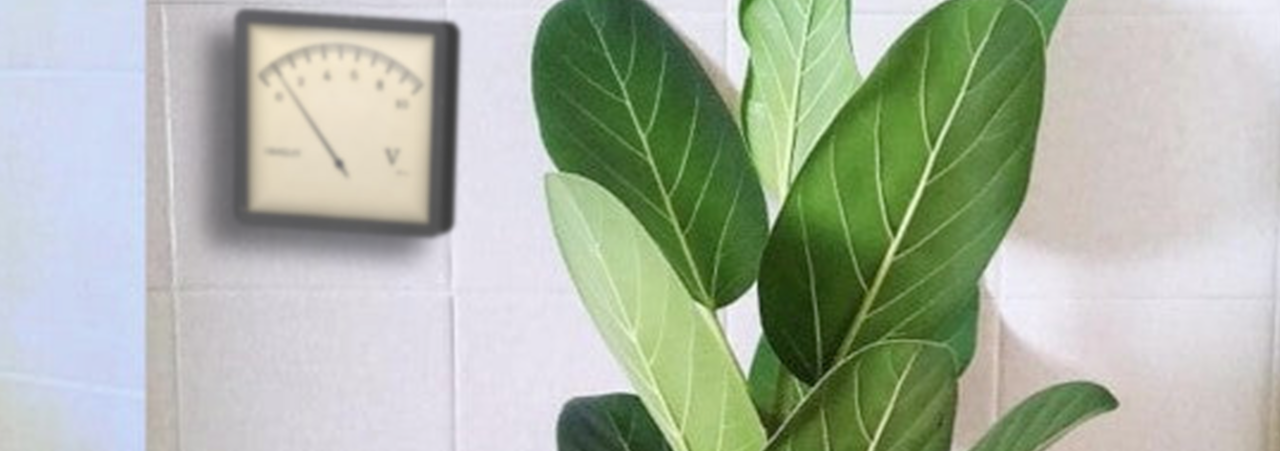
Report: 1,V
